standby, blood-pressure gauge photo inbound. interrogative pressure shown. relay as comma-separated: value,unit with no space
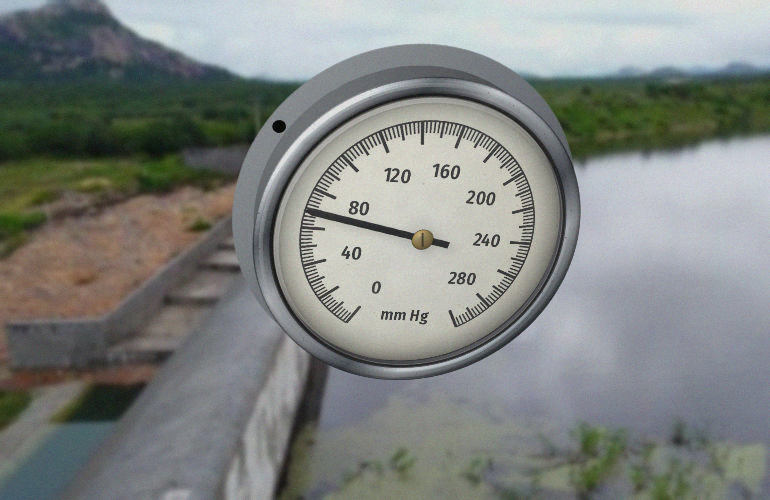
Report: 70,mmHg
